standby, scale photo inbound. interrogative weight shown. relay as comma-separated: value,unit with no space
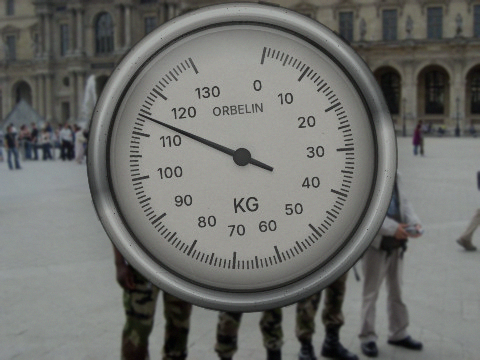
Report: 114,kg
